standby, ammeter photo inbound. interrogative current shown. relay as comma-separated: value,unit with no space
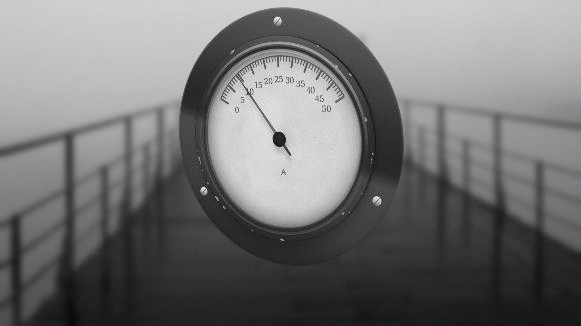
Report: 10,A
